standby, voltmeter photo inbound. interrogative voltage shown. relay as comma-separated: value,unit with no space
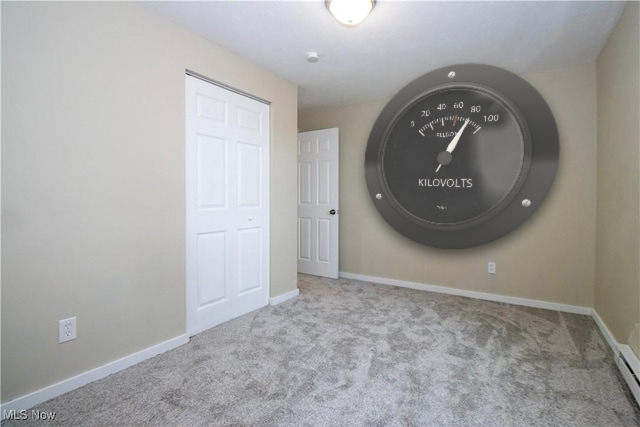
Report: 80,kV
